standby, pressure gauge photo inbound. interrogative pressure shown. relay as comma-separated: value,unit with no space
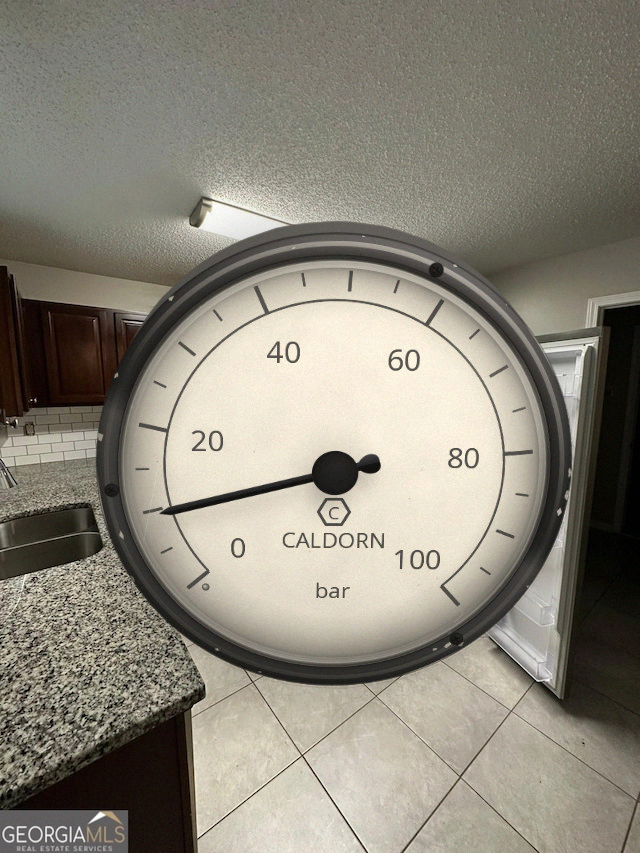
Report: 10,bar
